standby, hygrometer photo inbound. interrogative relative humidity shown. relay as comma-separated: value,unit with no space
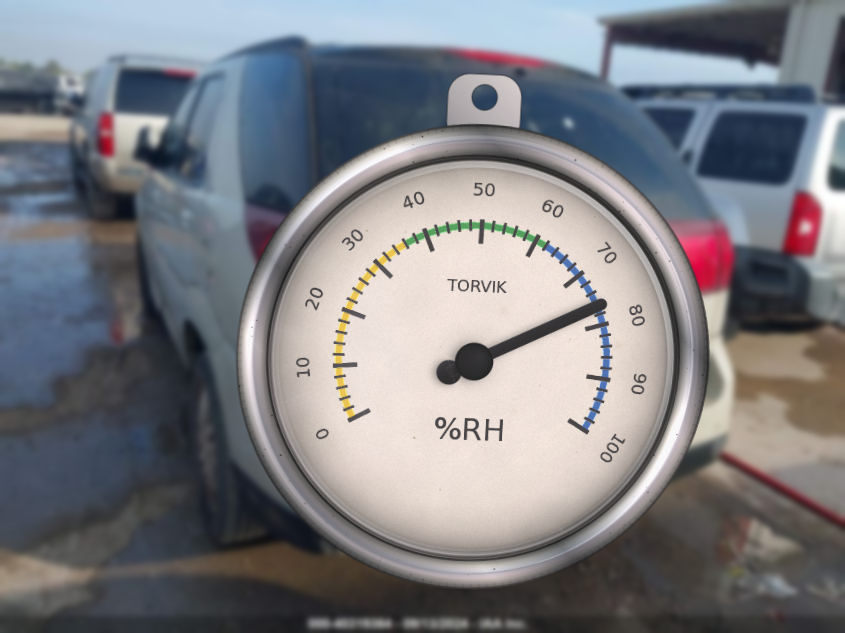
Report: 76,%
